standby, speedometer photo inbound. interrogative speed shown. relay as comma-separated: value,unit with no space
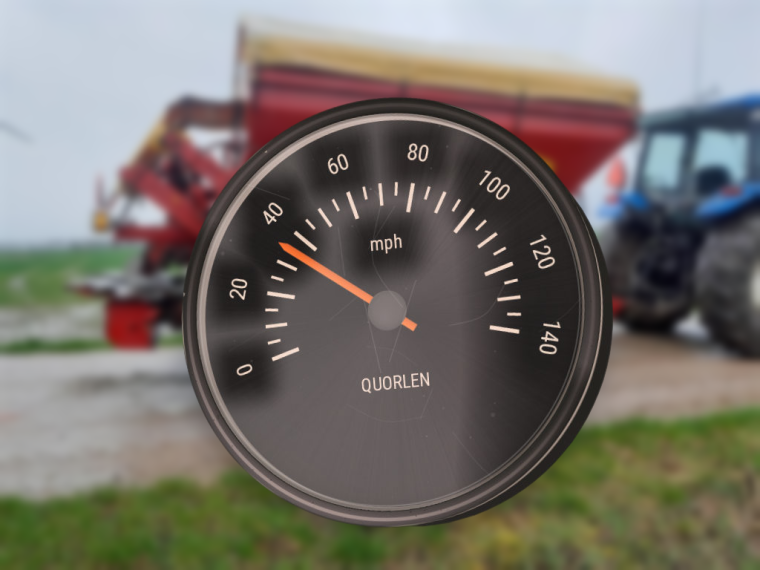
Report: 35,mph
